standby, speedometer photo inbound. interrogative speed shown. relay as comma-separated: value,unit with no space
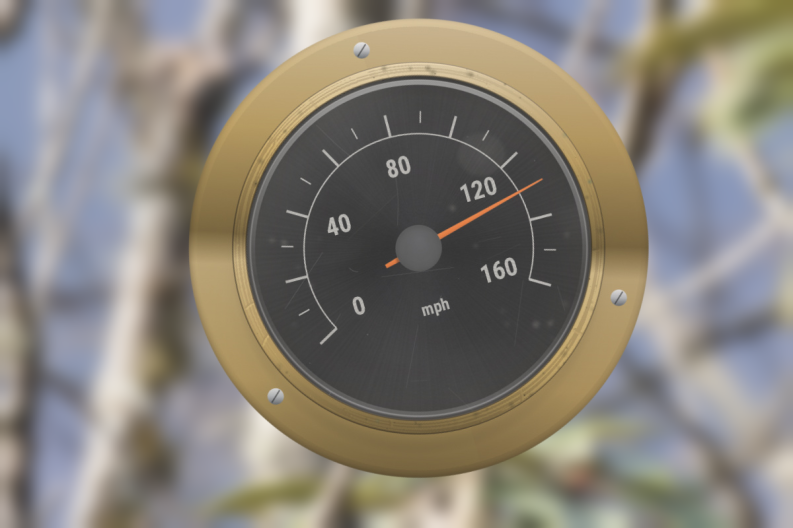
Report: 130,mph
